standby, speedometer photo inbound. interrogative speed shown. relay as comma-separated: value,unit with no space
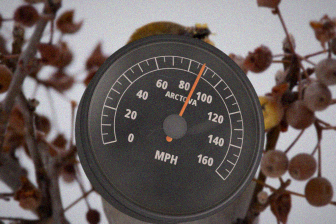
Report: 87.5,mph
